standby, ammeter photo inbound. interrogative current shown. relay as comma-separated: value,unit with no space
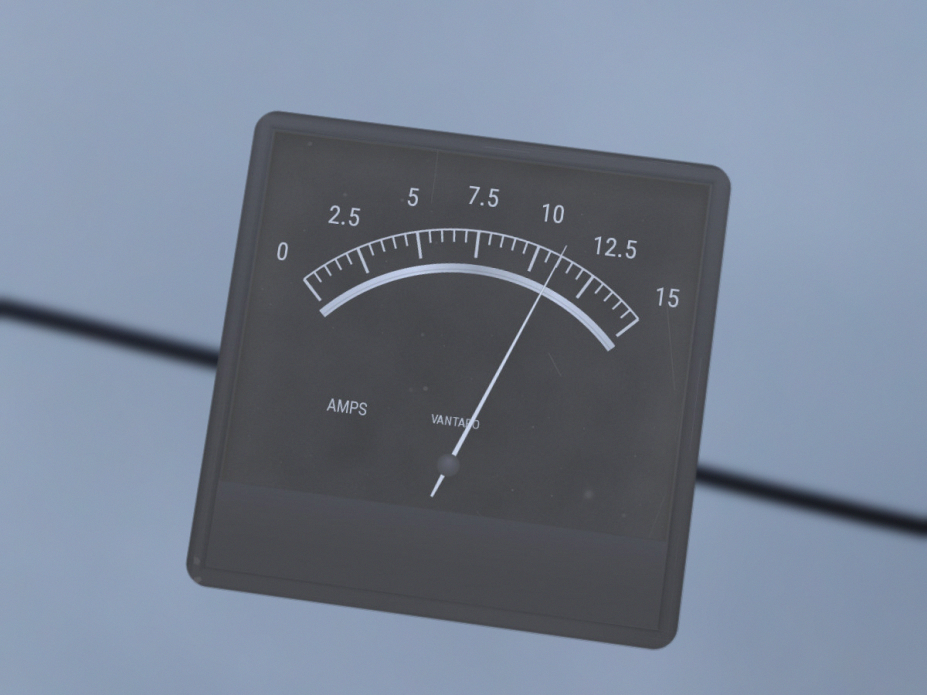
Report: 11,A
